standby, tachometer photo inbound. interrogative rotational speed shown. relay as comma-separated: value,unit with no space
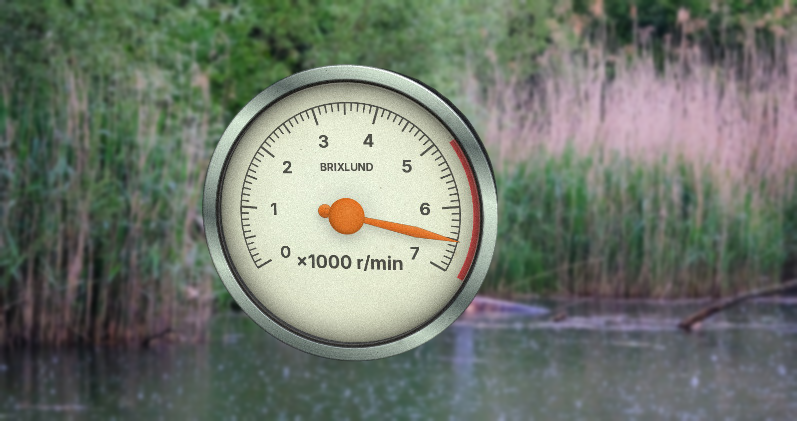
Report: 6500,rpm
